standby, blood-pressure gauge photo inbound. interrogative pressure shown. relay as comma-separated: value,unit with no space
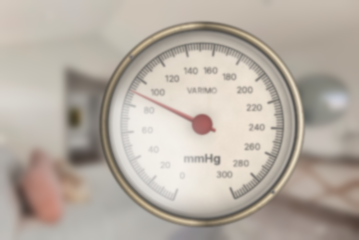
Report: 90,mmHg
